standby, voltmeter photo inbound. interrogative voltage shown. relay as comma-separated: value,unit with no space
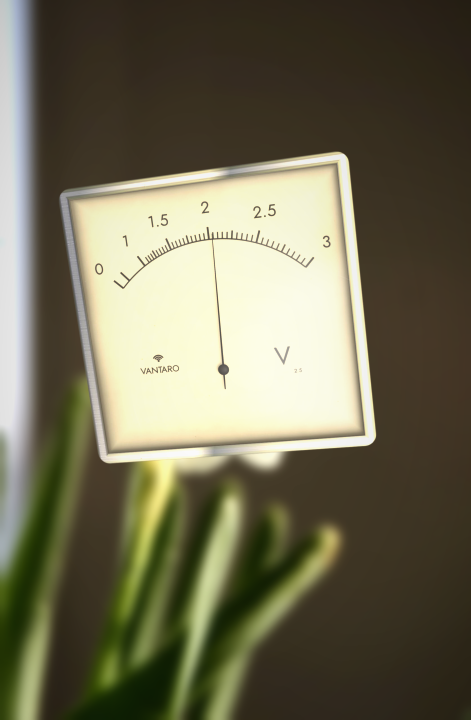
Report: 2.05,V
